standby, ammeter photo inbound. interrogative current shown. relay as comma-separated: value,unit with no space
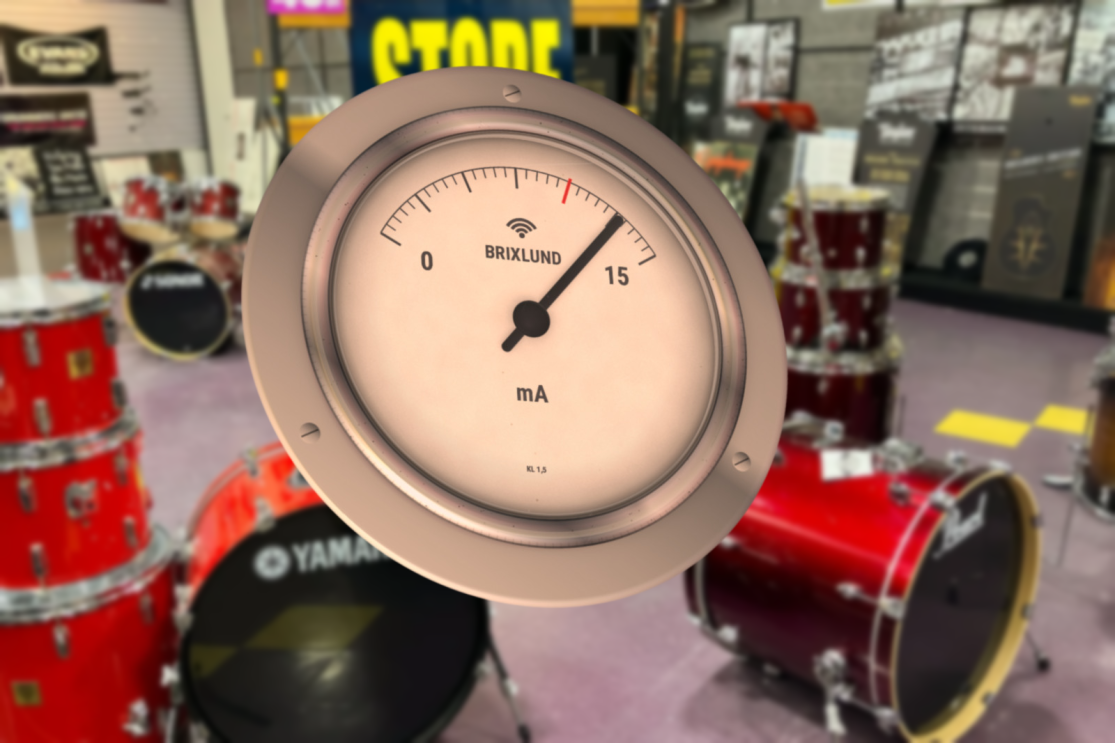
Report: 12.75,mA
